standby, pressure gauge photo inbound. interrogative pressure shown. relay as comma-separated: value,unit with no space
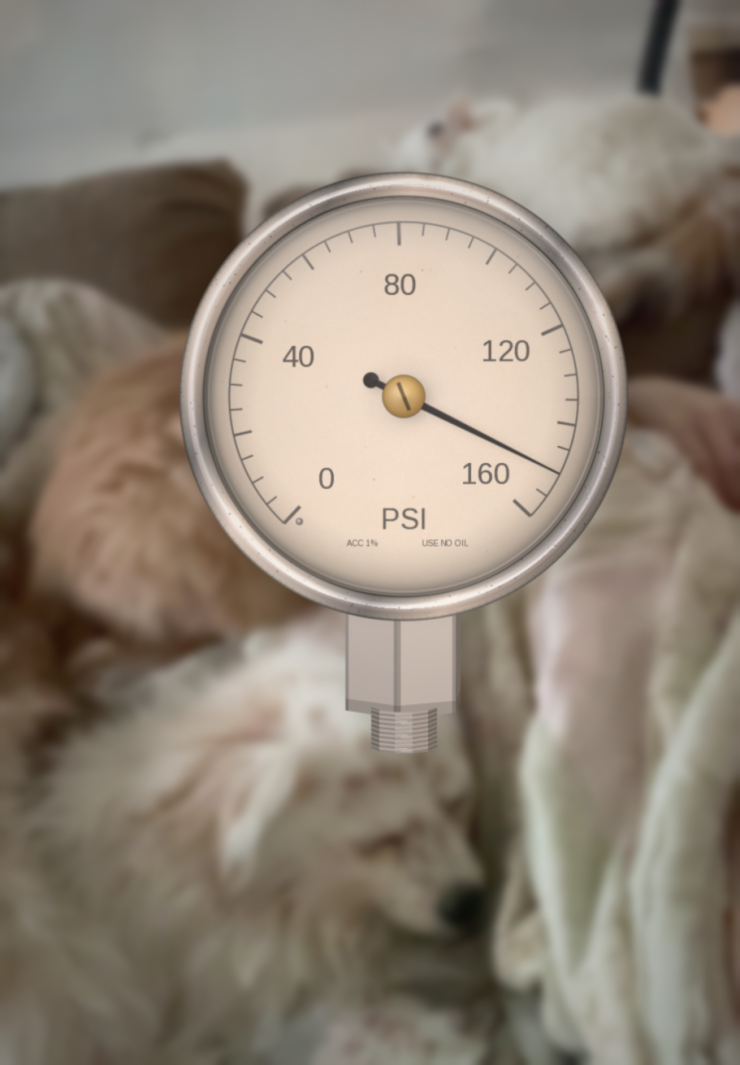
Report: 150,psi
